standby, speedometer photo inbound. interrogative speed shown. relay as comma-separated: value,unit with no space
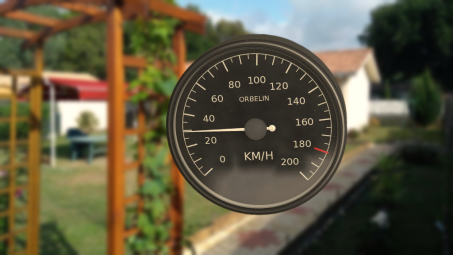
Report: 30,km/h
